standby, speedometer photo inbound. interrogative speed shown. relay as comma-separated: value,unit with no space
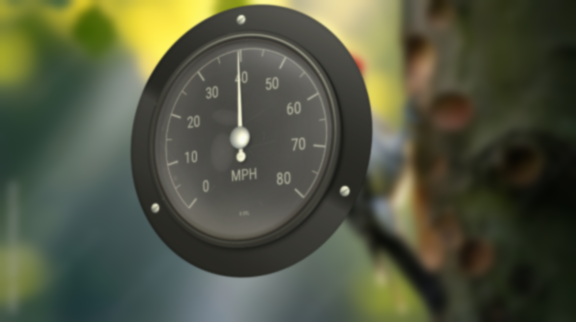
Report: 40,mph
